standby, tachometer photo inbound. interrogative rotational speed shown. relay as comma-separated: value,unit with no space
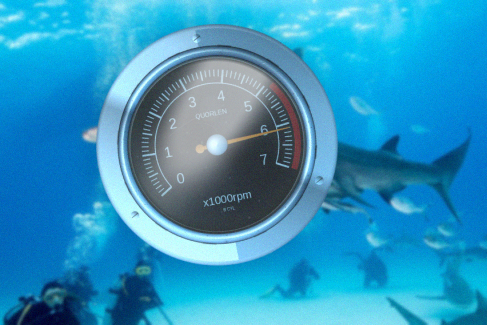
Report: 6100,rpm
